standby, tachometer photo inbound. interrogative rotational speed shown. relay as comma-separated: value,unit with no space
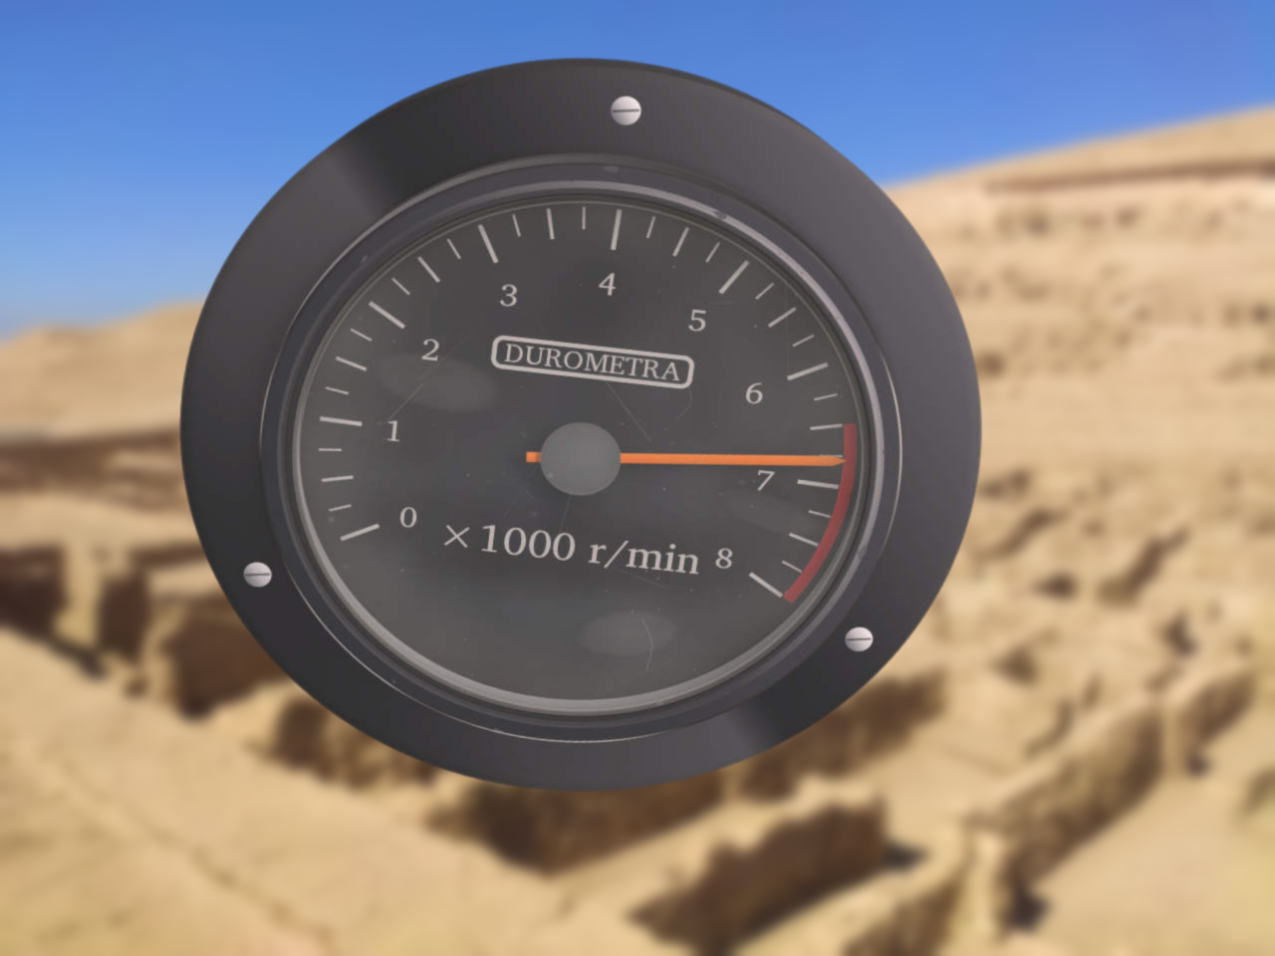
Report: 6750,rpm
